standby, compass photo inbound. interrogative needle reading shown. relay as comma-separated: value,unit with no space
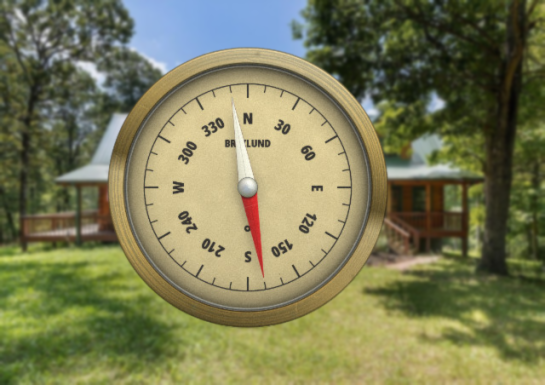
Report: 170,°
